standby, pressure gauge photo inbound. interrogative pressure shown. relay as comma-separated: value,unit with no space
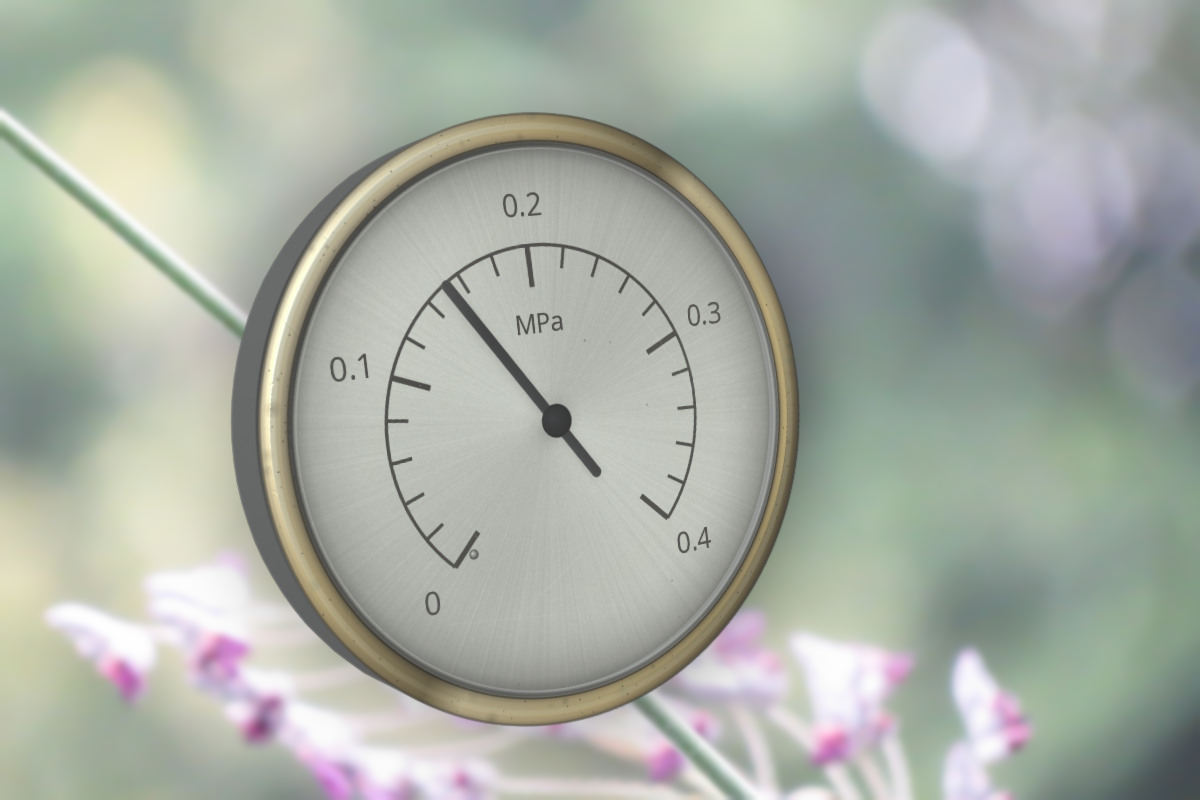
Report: 0.15,MPa
